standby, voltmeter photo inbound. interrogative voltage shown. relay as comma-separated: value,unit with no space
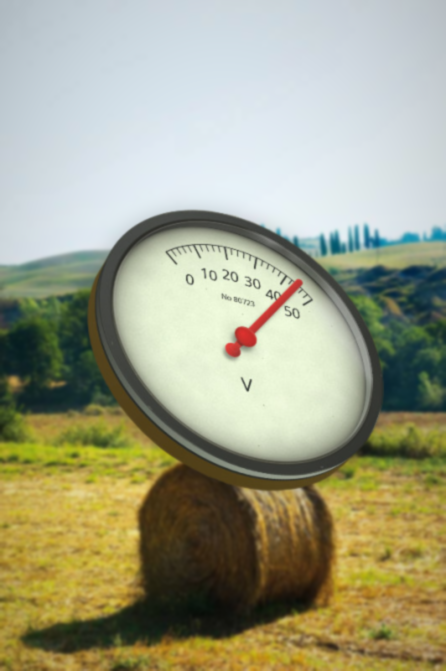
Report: 44,V
